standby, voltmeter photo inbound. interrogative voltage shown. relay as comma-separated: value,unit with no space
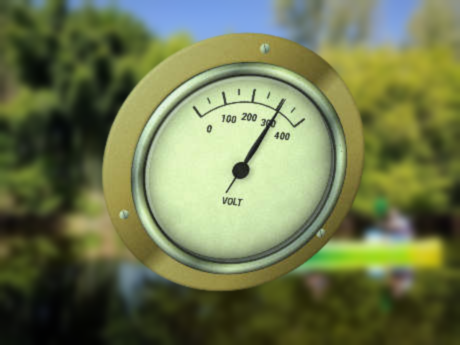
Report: 300,V
